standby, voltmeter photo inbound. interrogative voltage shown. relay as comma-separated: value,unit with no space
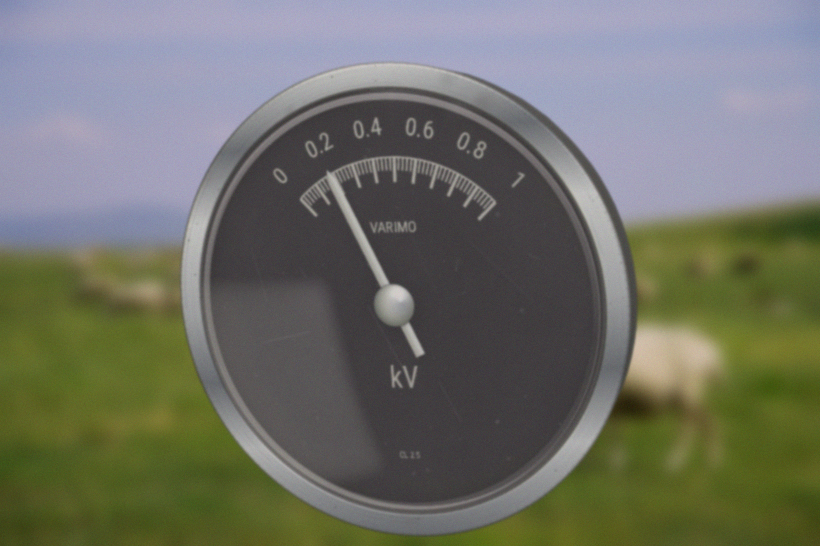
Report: 0.2,kV
